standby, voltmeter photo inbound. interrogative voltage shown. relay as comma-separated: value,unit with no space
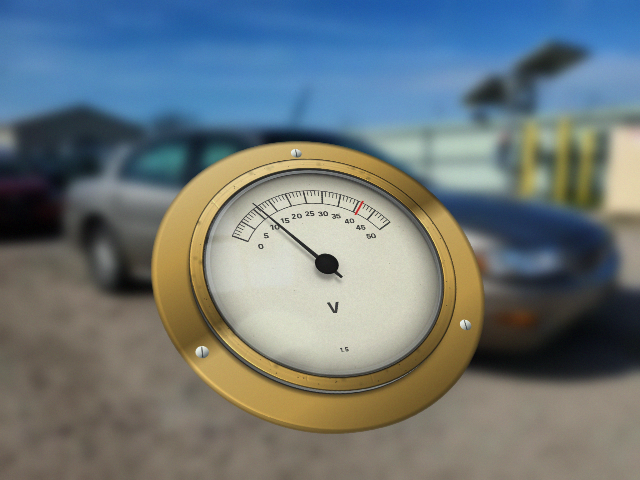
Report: 10,V
